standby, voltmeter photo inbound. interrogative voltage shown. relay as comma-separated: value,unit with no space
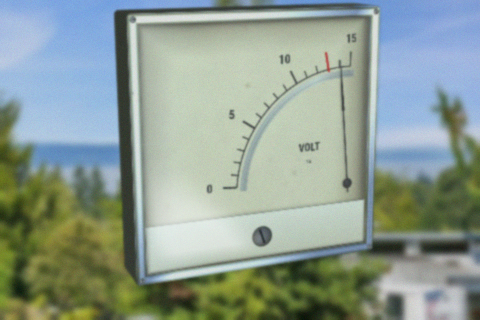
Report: 14,V
